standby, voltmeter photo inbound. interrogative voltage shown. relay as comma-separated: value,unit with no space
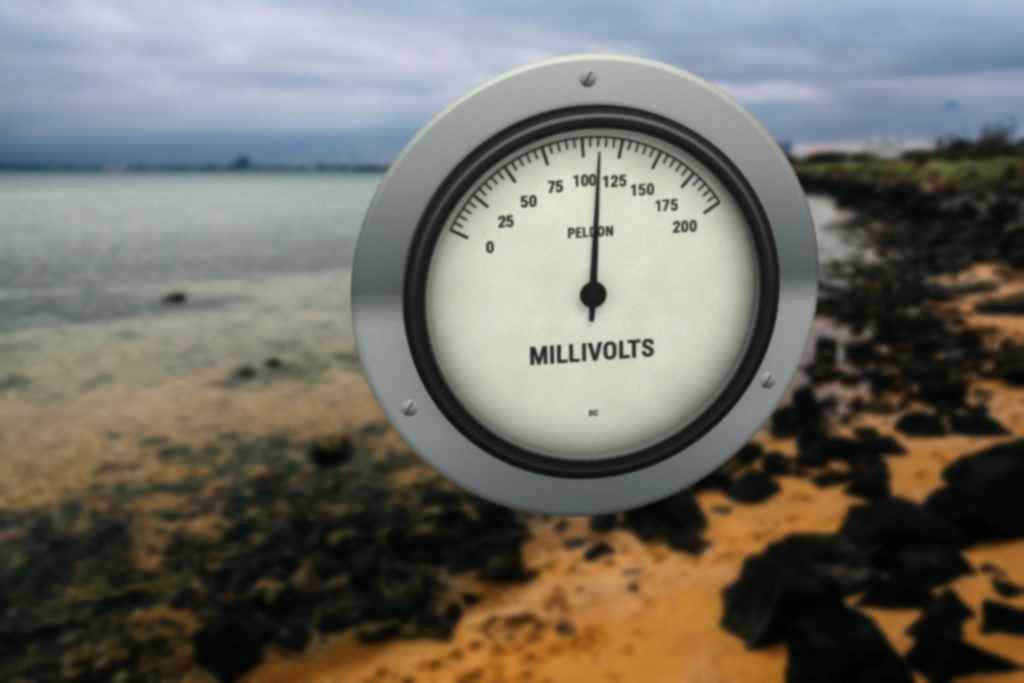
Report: 110,mV
